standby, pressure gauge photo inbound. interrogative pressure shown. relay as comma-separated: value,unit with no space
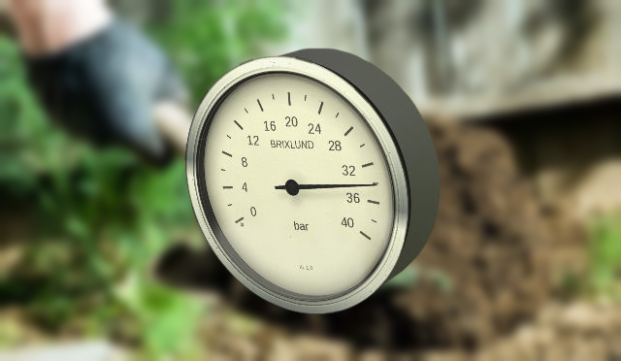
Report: 34,bar
